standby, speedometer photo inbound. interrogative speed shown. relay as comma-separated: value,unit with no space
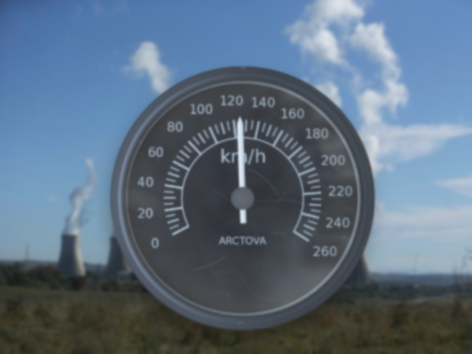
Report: 125,km/h
